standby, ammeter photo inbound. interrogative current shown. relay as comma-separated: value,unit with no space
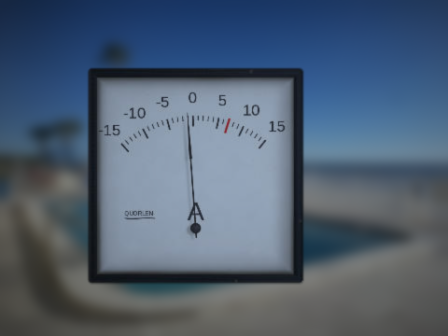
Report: -1,A
